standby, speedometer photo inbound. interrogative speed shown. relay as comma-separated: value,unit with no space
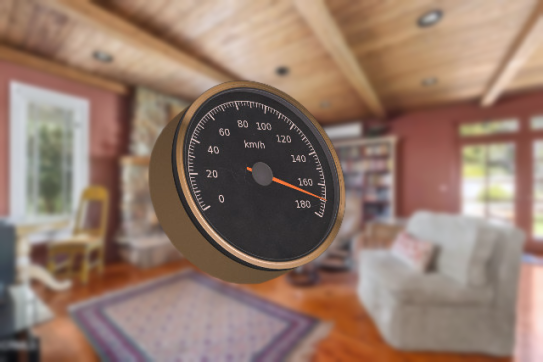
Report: 170,km/h
